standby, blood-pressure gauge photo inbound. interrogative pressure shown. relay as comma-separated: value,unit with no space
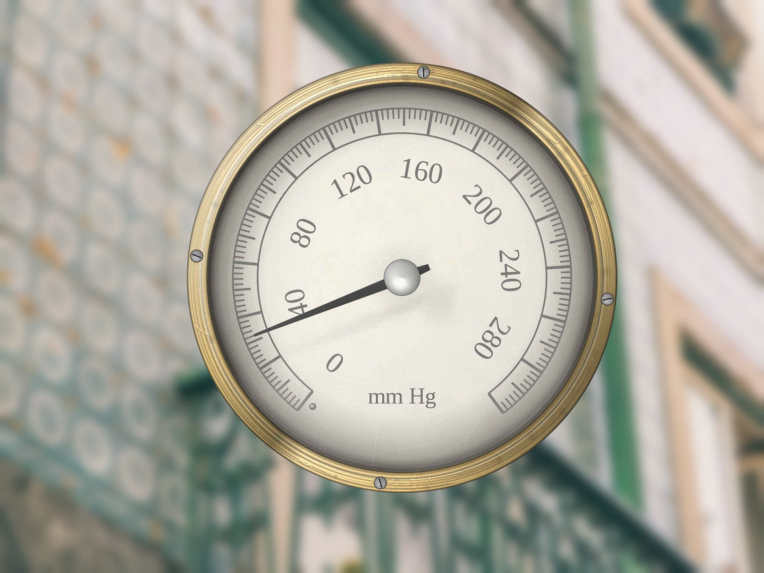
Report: 32,mmHg
